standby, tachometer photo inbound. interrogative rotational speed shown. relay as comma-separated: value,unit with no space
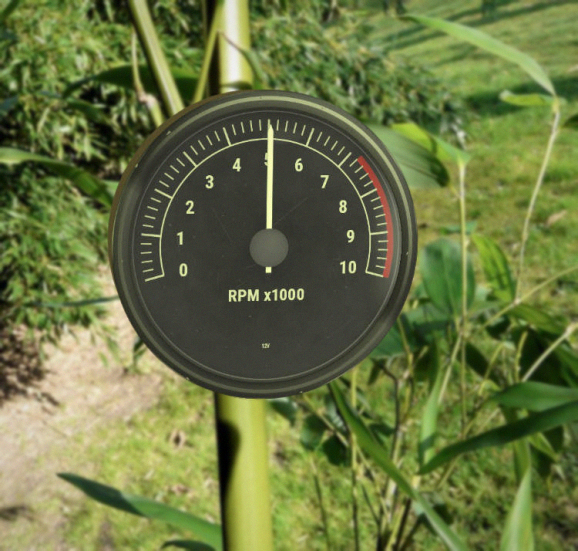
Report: 5000,rpm
